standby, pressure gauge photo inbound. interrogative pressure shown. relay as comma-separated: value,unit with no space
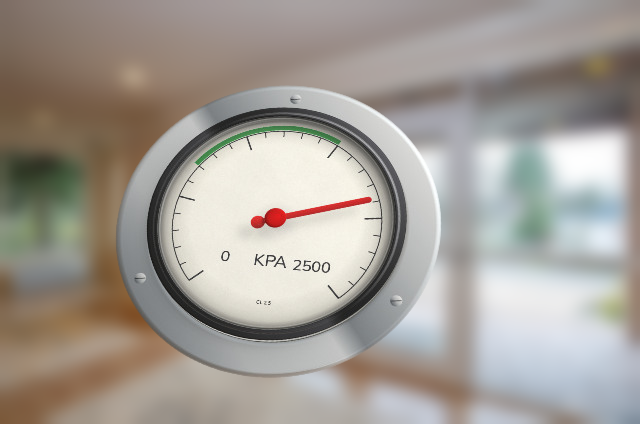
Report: 1900,kPa
